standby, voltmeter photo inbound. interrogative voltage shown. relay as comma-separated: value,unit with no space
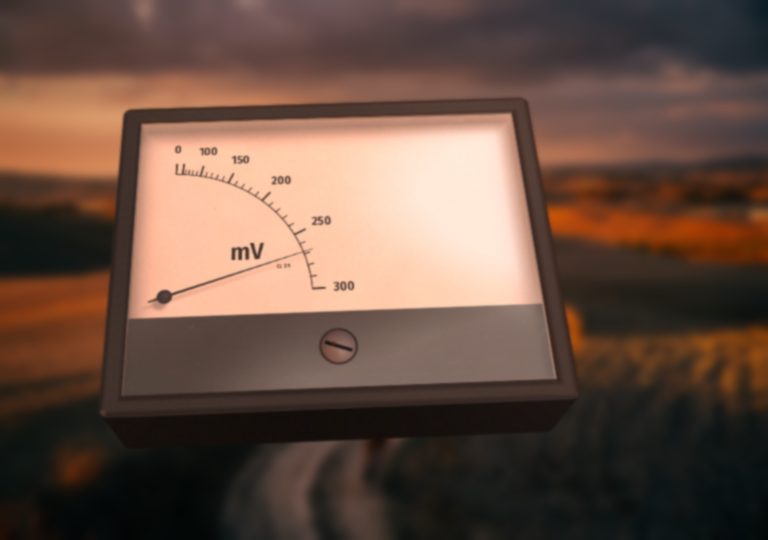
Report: 270,mV
